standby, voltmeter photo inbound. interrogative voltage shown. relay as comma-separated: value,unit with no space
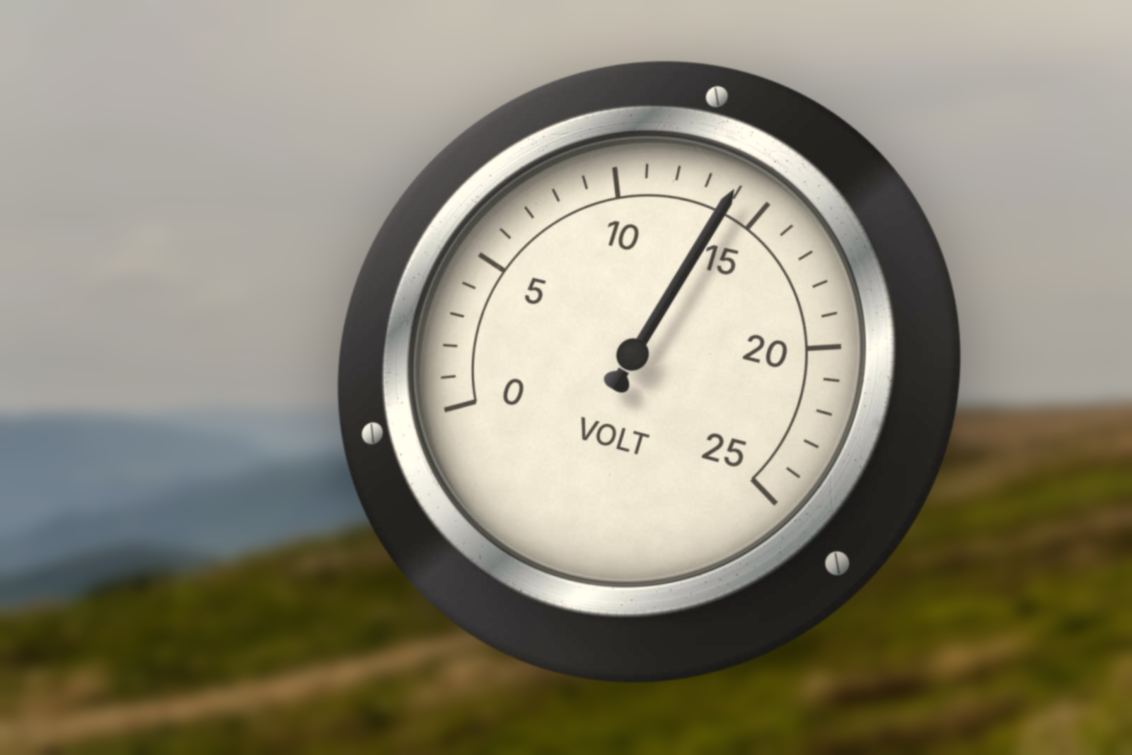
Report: 14,V
